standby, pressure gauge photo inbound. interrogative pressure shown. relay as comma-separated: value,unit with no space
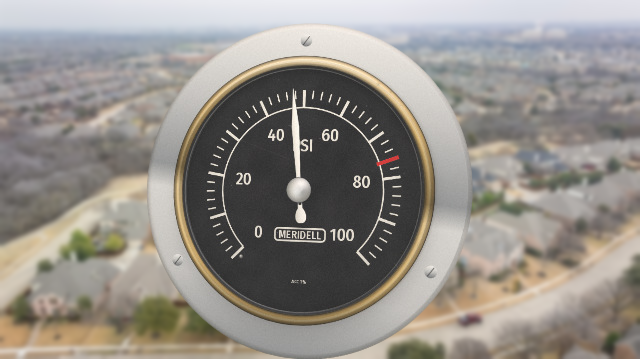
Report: 48,psi
